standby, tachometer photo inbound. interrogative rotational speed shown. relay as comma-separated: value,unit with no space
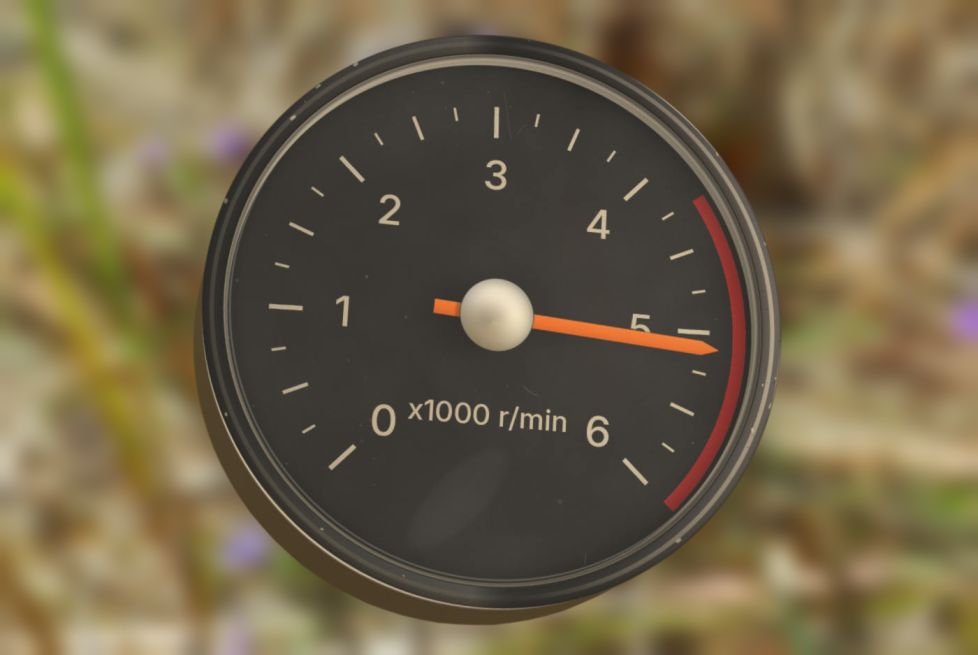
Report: 5125,rpm
